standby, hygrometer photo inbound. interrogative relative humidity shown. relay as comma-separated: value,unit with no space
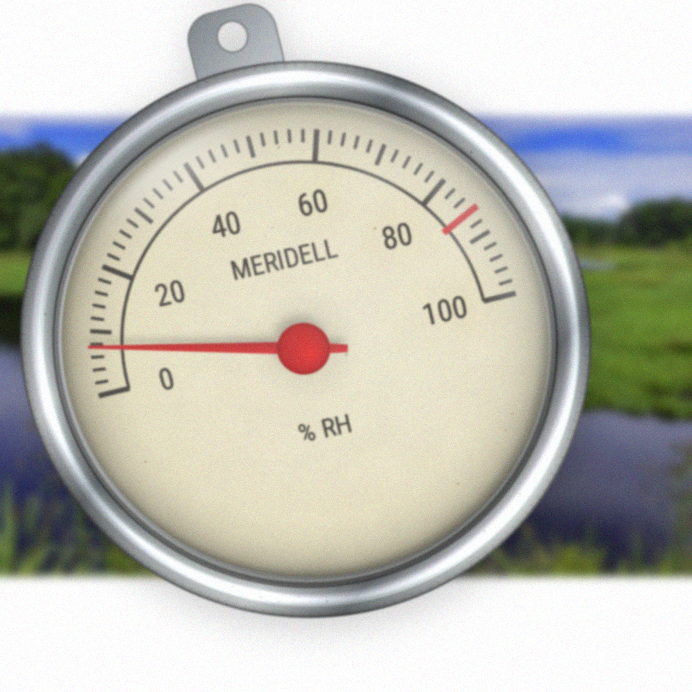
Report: 8,%
